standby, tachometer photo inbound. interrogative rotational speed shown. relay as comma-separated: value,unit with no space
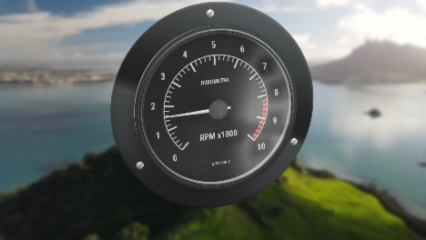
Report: 1600,rpm
